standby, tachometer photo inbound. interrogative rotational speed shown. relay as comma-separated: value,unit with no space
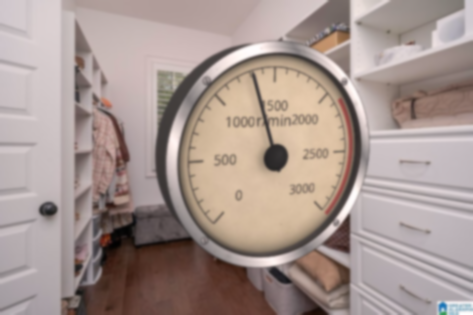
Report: 1300,rpm
